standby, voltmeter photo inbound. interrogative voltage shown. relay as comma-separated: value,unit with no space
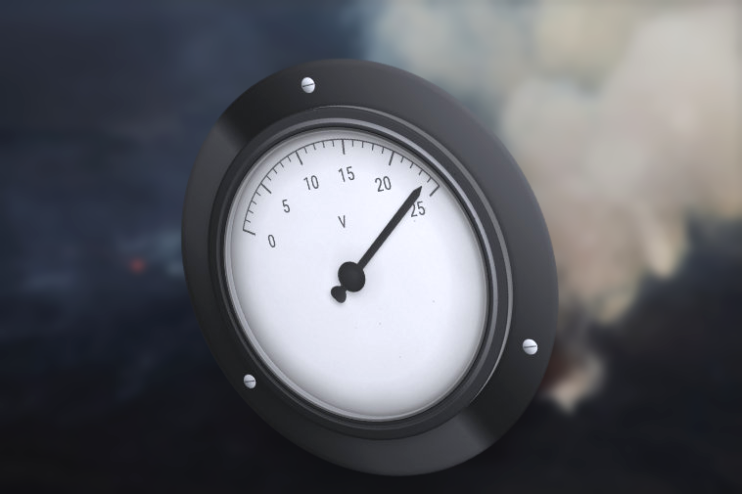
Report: 24,V
